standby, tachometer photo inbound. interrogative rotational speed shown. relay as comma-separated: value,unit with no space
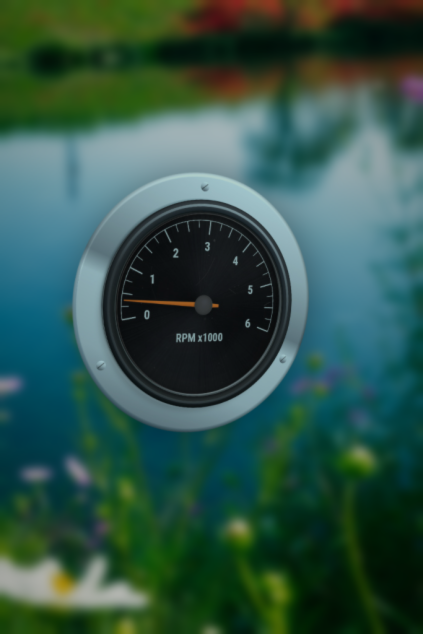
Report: 375,rpm
